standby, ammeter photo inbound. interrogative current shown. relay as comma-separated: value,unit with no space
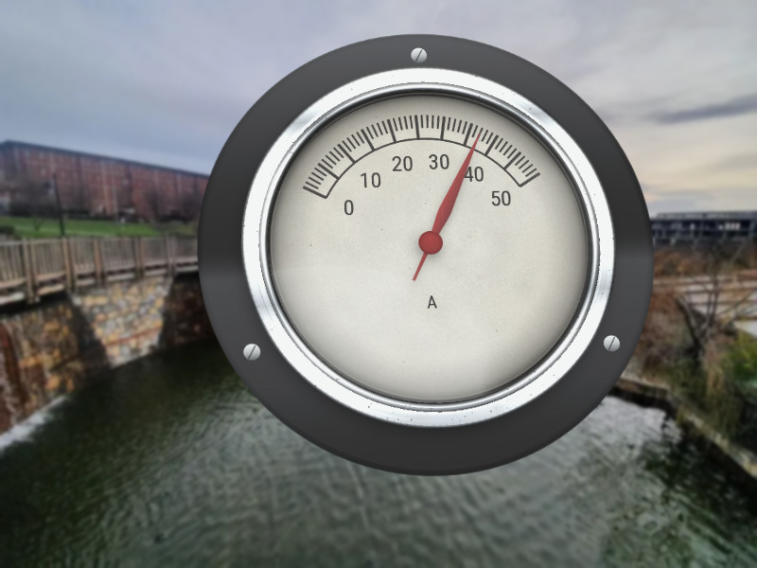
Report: 37,A
